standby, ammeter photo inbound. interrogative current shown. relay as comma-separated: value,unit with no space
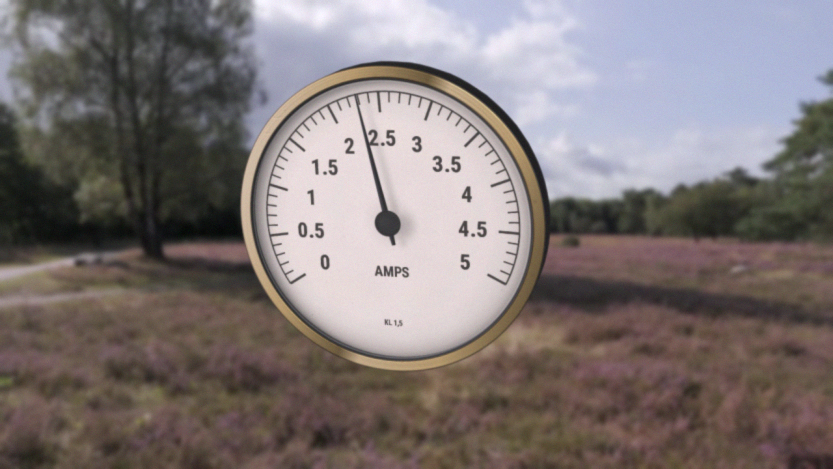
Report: 2.3,A
